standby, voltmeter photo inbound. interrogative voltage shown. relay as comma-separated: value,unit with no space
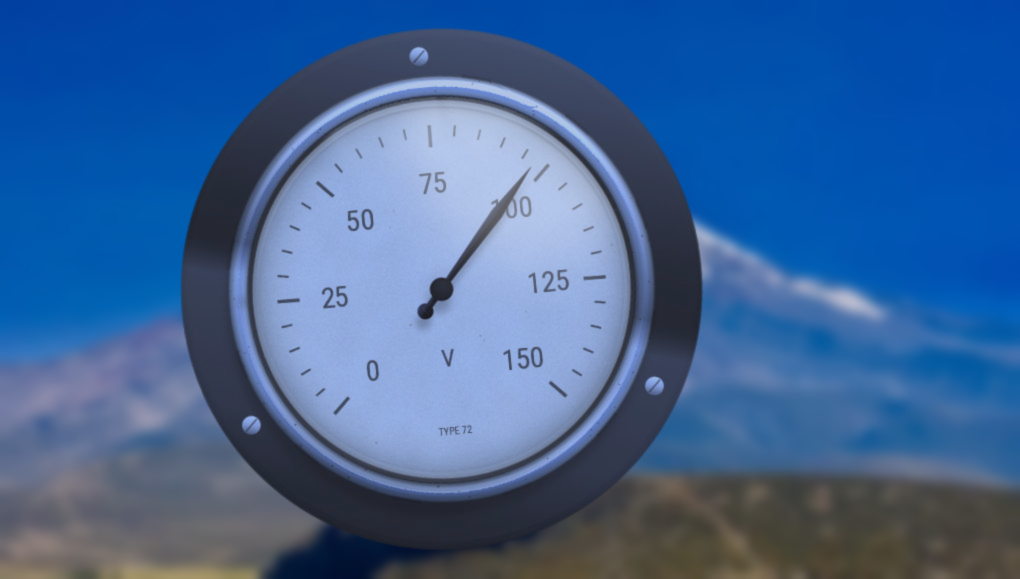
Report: 97.5,V
